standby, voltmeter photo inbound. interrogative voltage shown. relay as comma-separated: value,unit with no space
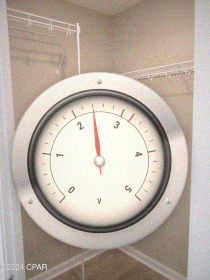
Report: 2.4,V
